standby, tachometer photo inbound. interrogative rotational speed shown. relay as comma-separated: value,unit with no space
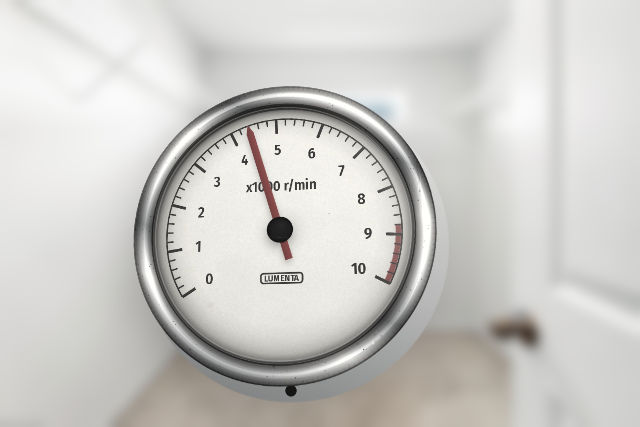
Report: 4400,rpm
